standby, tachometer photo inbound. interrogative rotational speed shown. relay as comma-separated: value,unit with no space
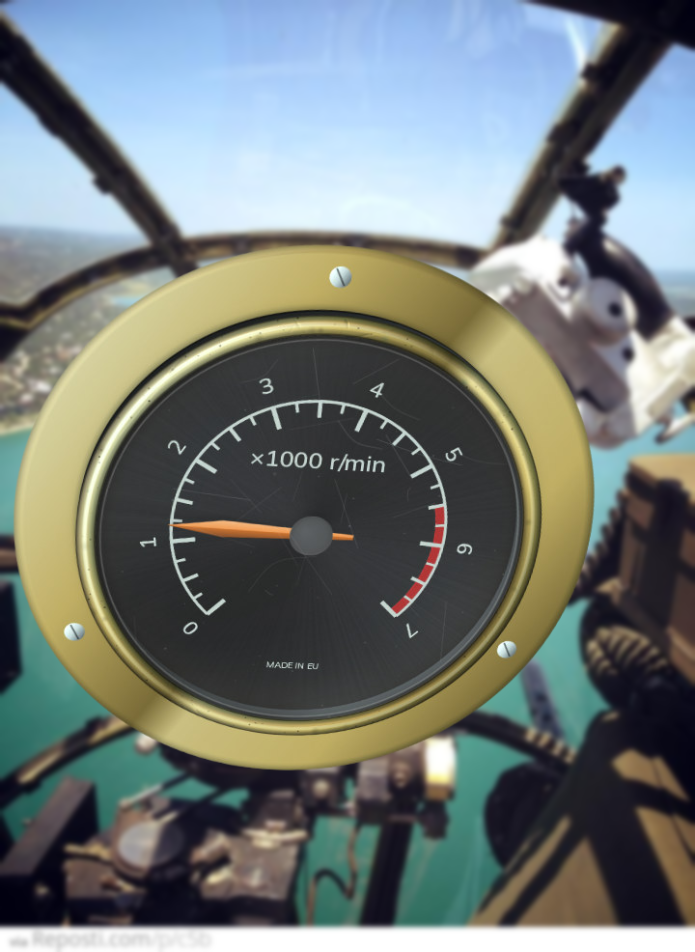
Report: 1250,rpm
